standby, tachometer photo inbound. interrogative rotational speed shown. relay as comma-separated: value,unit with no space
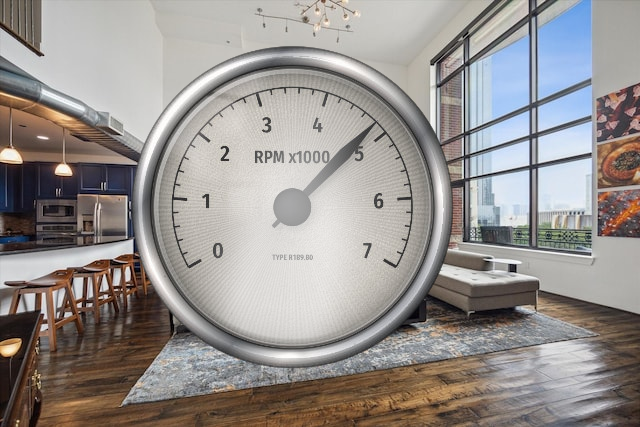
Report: 4800,rpm
